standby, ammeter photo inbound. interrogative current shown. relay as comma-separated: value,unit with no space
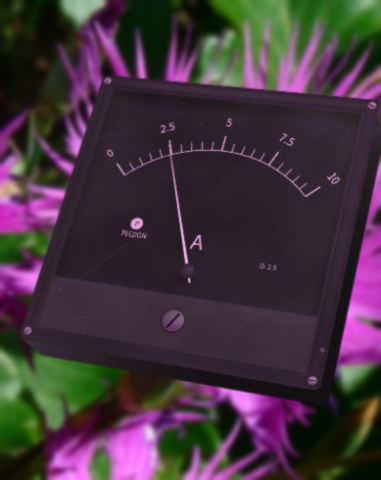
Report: 2.5,A
